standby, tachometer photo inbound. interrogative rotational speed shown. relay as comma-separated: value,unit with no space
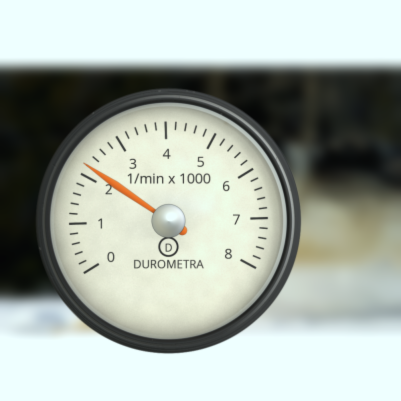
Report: 2200,rpm
